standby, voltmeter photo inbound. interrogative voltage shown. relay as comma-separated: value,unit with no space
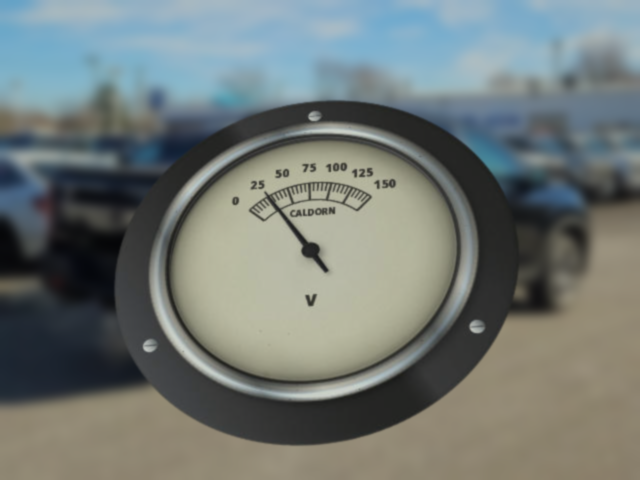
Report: 25,V
